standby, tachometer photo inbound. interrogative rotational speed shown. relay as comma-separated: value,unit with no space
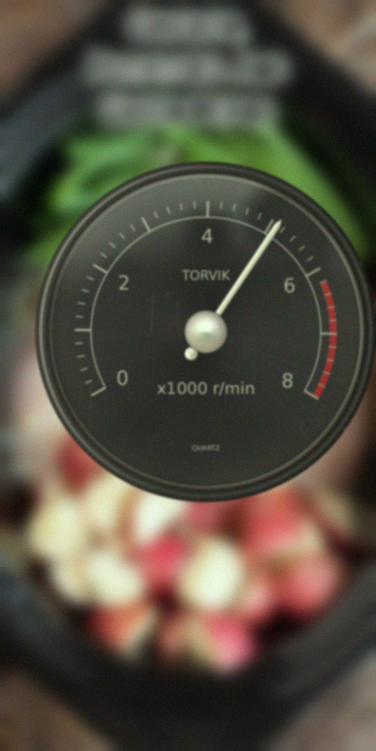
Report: 5100,rpm
